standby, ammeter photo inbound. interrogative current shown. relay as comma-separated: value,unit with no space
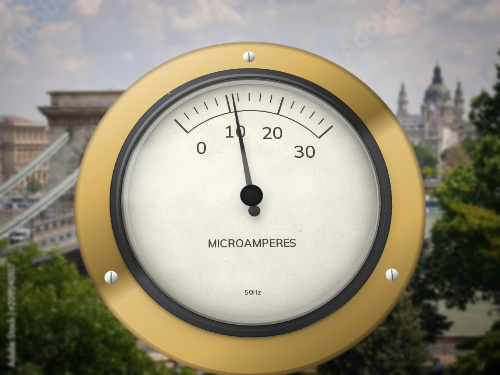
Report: 11,µA
